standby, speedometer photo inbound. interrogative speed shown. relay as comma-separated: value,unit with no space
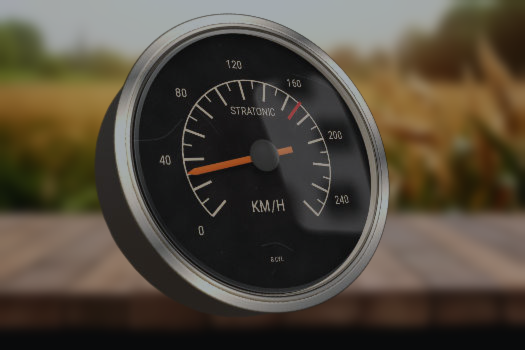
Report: 30,km/h
